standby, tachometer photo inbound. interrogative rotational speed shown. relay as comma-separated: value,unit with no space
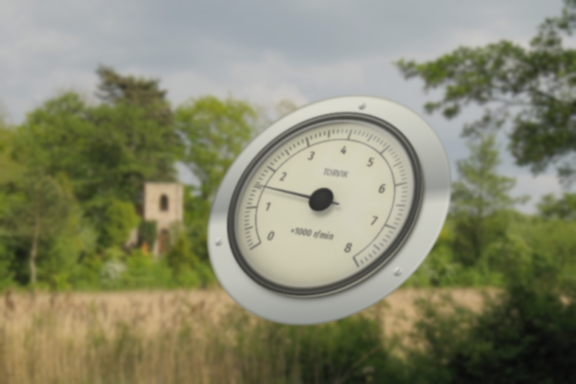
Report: 1500,rpm
